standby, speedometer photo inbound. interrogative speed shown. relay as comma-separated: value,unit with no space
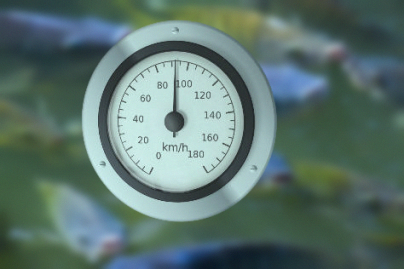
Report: 92.5,km/h
